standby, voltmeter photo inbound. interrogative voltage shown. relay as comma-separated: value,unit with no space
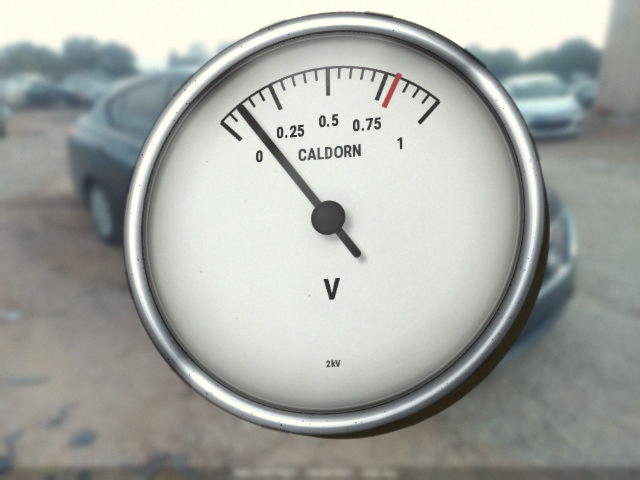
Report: 0.1,V
